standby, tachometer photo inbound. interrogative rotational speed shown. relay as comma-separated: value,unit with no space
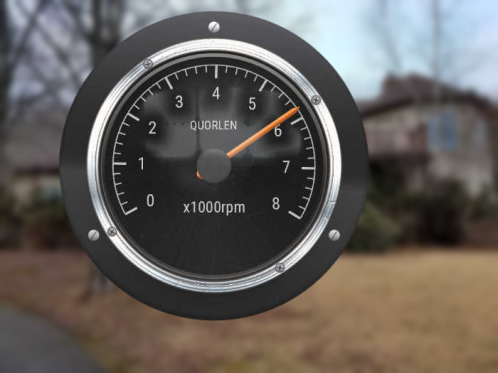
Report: 5800,rpm
